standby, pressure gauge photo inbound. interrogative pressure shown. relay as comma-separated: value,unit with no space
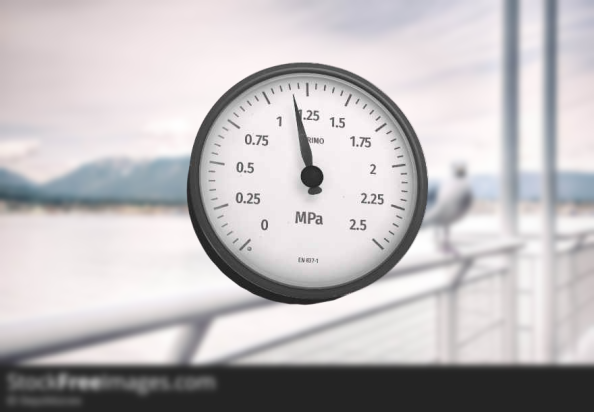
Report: 1.15,MPa
